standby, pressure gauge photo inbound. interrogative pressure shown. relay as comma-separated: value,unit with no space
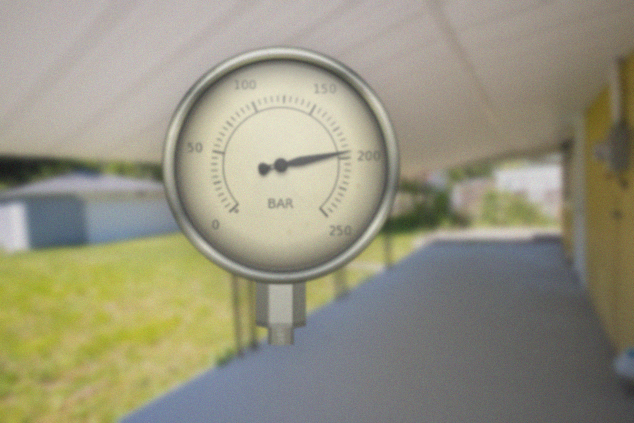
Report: 195,bar
